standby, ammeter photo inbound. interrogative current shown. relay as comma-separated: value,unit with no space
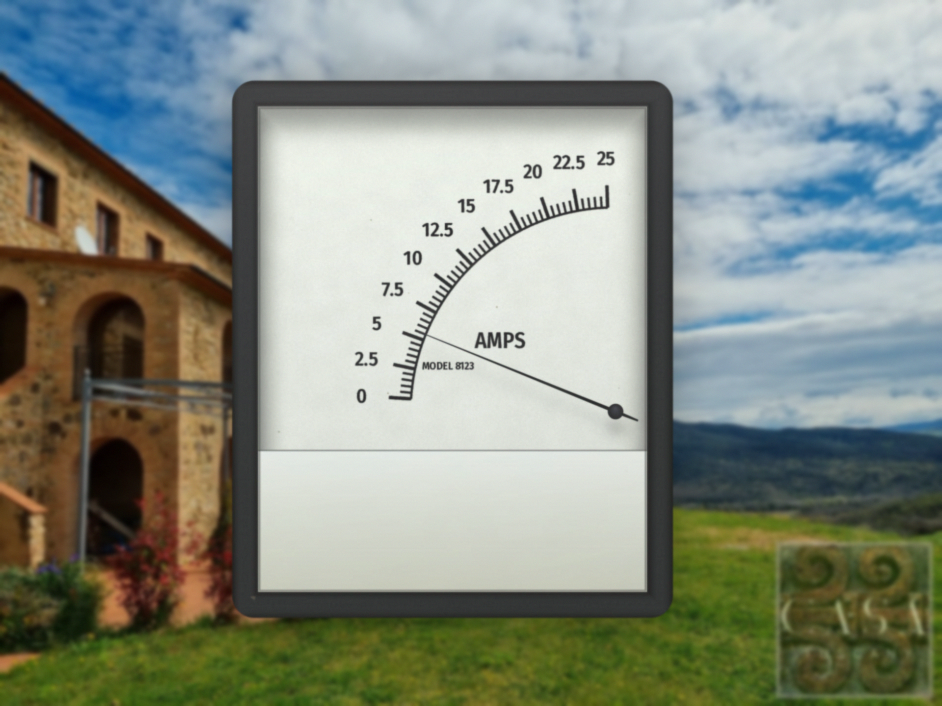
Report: 5.5,A
